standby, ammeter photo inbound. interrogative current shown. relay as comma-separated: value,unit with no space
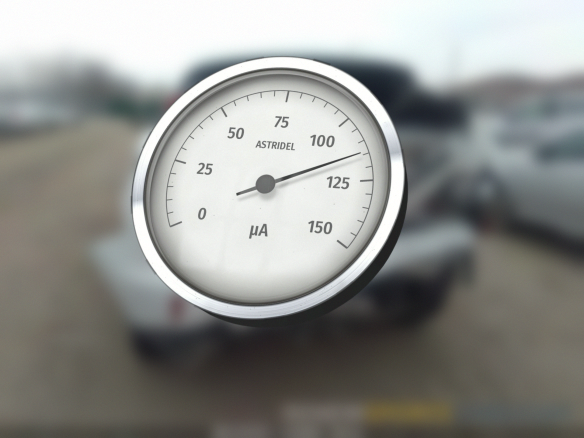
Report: 115,µA
